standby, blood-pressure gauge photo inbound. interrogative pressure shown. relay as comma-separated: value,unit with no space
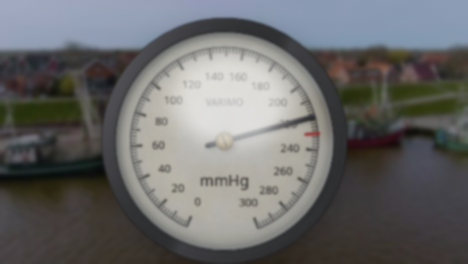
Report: 220,mmHg
